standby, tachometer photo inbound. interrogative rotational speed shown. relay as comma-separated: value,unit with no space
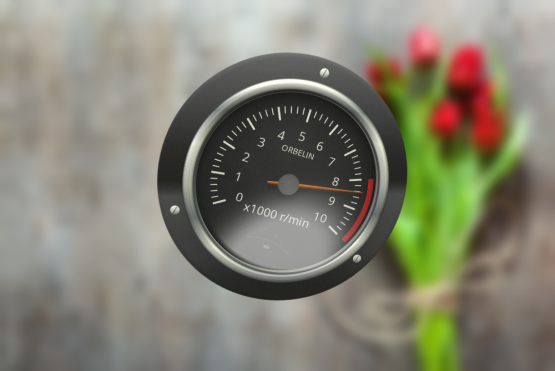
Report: 8400,rpm
